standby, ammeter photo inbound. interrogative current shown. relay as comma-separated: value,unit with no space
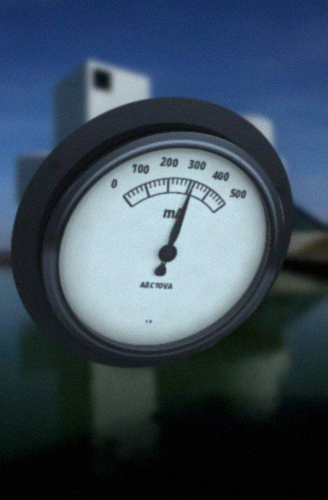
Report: 300,mA
